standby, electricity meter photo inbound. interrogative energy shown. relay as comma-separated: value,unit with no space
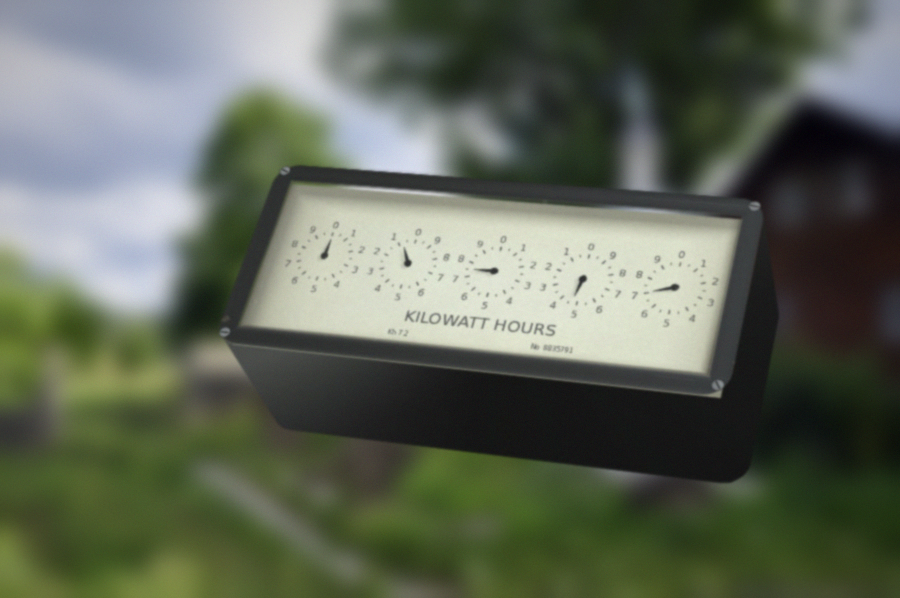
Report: 747,kWh
